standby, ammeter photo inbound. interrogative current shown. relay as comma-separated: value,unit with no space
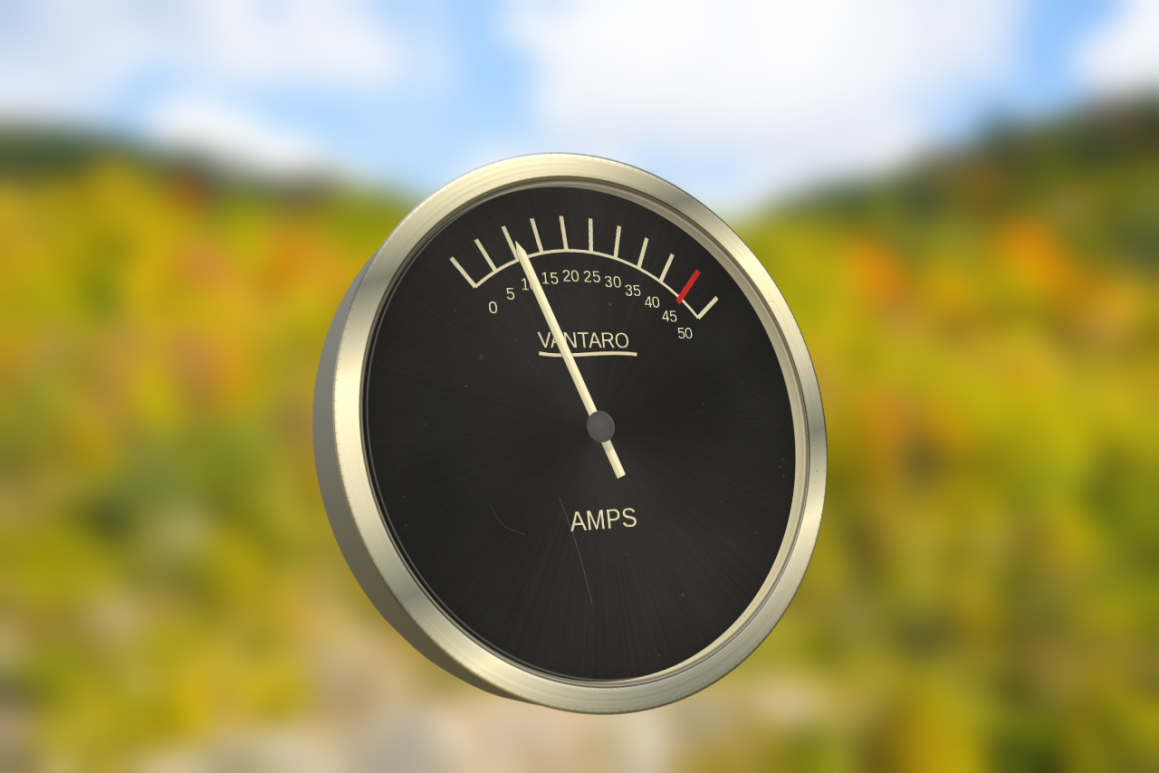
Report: 10,A
